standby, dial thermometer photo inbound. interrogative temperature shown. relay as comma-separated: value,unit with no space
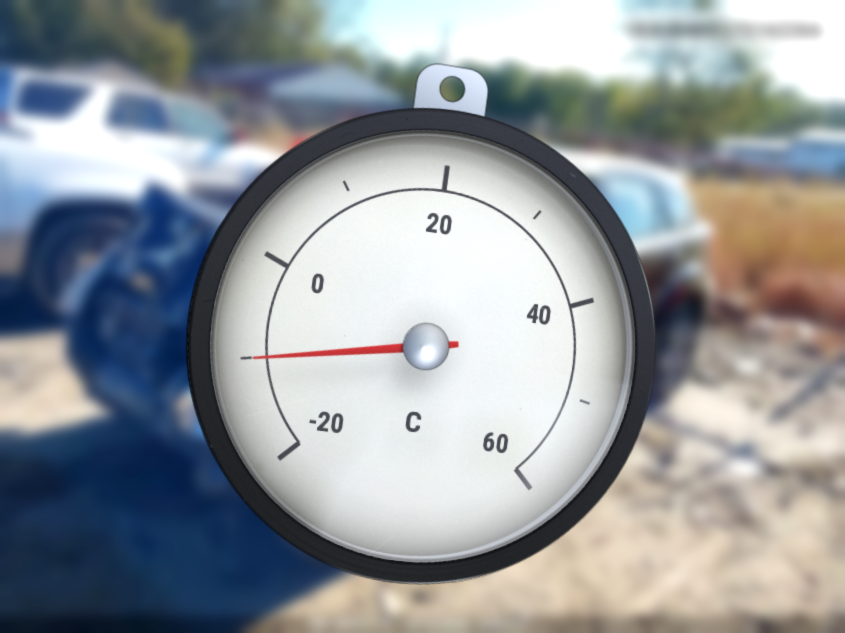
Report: -10,°C
